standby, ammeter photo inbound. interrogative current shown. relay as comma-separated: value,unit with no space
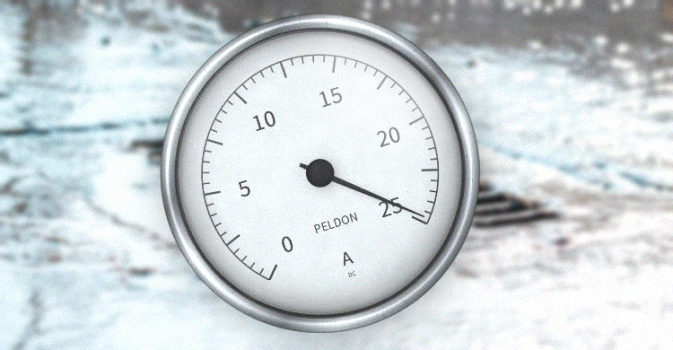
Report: 24.75,A
